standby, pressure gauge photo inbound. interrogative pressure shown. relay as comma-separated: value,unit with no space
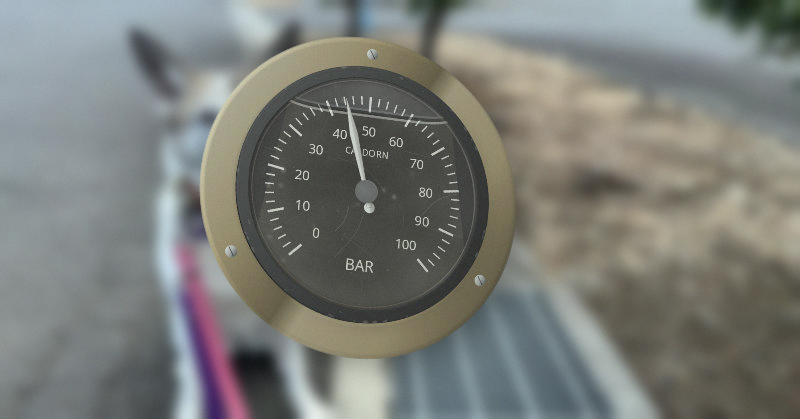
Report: 44,bar
